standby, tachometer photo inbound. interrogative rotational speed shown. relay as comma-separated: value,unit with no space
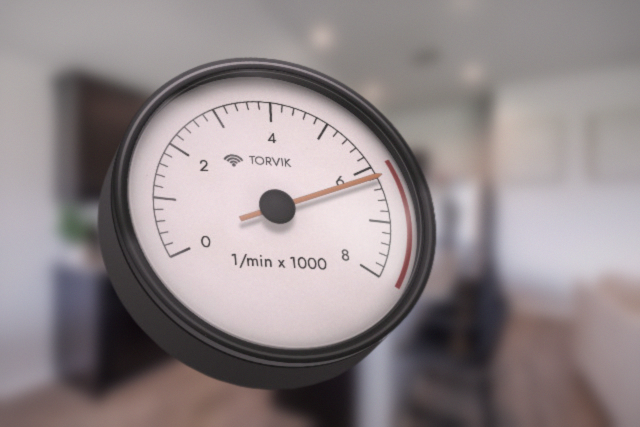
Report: 6200,rpm
